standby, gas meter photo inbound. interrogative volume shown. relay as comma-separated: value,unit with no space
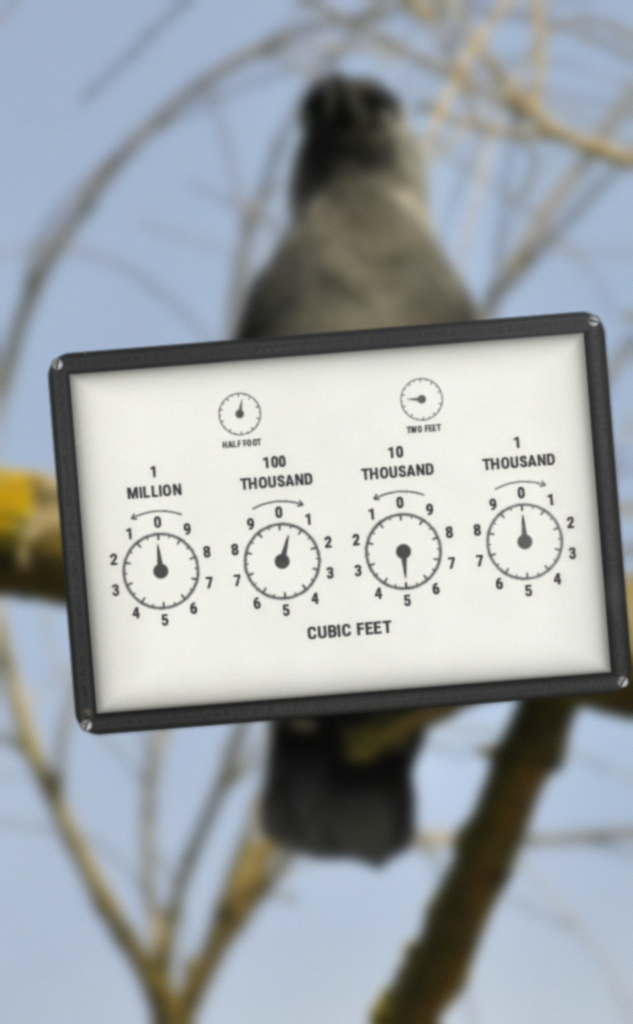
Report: 5000,ft³
